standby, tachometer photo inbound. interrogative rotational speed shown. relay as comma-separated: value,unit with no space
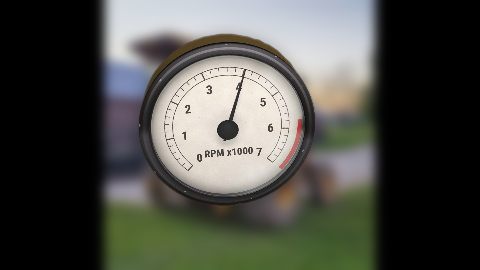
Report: 4000,rpm
